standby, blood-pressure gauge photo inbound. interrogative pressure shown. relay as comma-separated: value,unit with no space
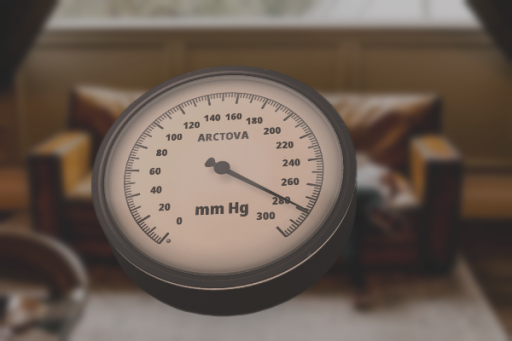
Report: 280,mmHg
